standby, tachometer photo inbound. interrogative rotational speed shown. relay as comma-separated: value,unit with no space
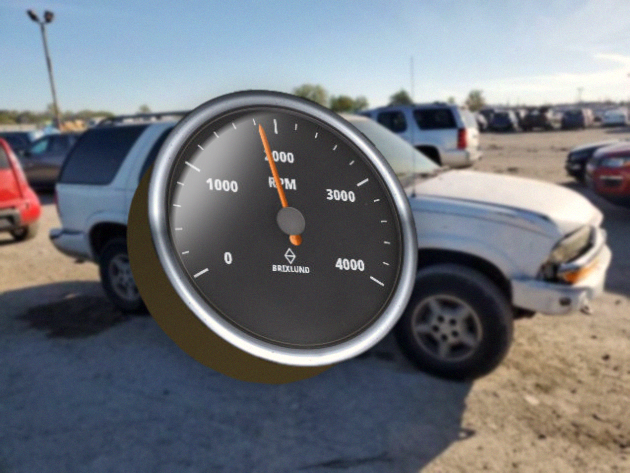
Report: 1800,rpm
